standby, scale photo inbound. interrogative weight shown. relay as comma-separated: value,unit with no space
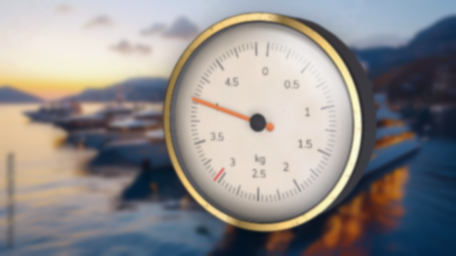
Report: 4,kg
